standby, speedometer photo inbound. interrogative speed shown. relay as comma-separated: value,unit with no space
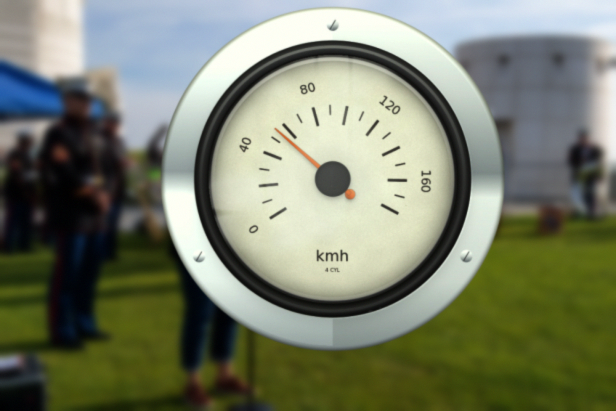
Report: 55,km/h
